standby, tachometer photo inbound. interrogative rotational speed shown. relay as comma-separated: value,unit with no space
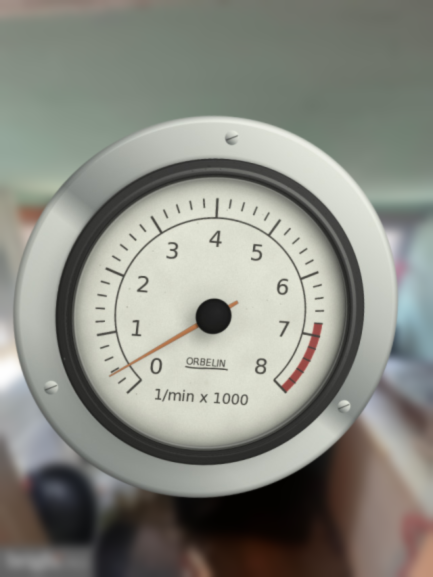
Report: 400,rpm
